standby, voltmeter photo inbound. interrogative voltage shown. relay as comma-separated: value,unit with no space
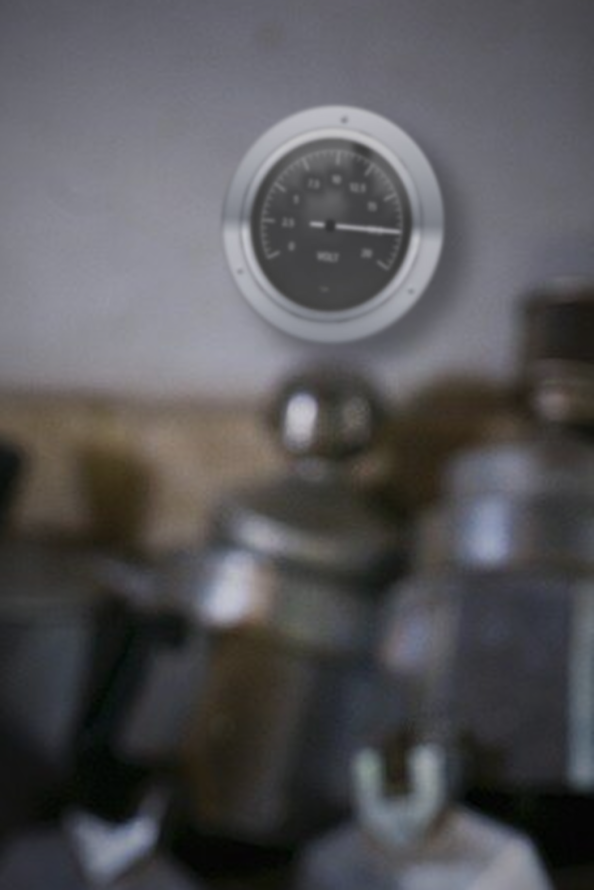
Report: 17.5,V
